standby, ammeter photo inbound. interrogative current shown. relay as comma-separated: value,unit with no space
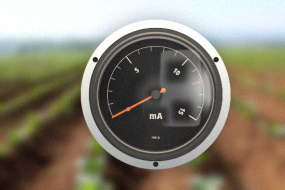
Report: 0,mA
